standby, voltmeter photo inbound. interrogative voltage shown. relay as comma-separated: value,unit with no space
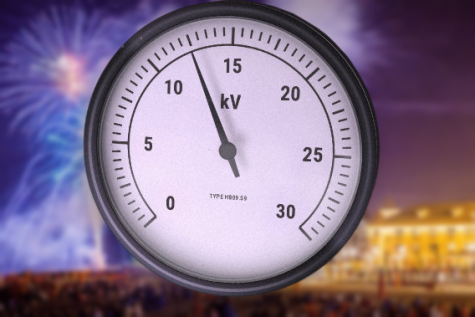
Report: 12.5,kV
